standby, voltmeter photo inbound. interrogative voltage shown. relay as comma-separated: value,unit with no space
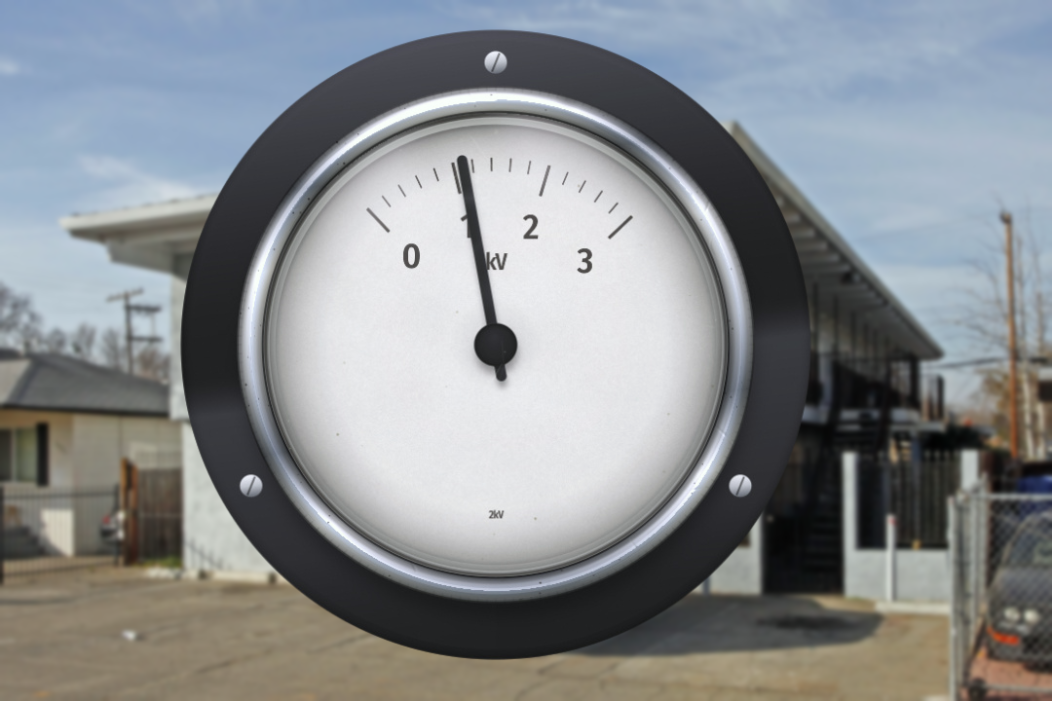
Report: 1.1,kV
